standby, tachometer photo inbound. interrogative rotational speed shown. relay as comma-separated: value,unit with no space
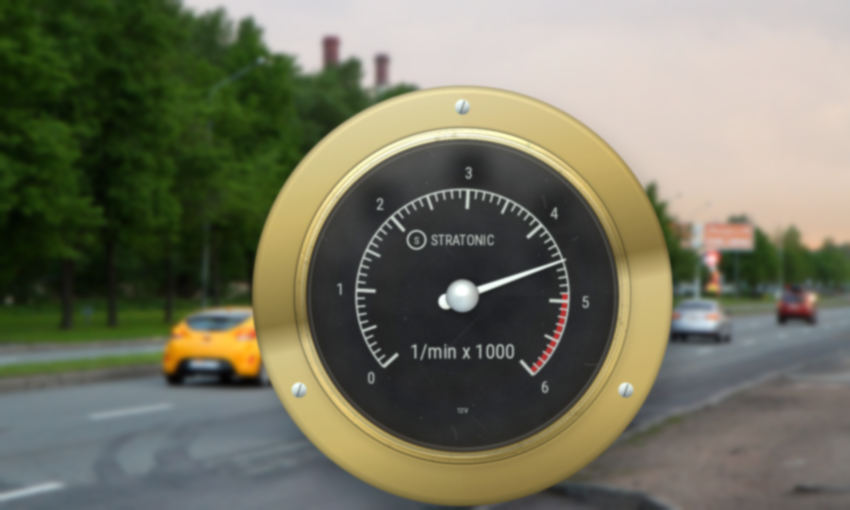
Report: 4500,rpm
